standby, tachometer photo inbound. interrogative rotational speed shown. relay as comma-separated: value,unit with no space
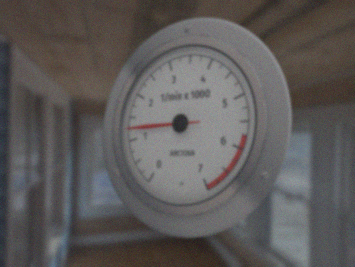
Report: 1250,rpm
